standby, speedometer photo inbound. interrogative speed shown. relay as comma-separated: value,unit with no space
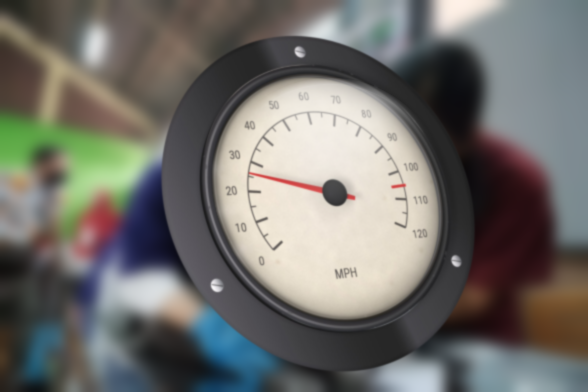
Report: 25,mph
